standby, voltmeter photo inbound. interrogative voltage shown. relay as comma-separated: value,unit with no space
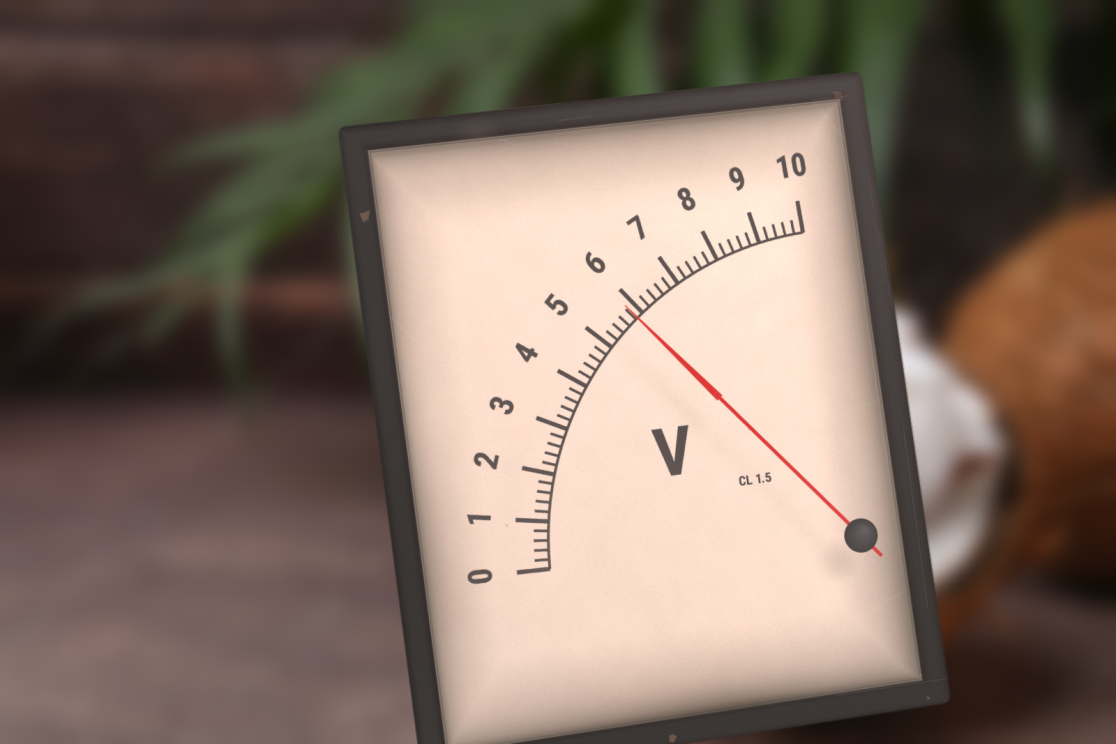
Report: 5.8,V
